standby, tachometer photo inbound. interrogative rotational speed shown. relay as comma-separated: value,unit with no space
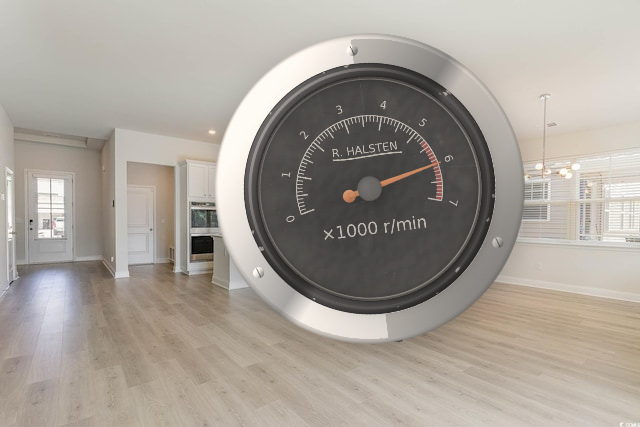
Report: 6000,rpm
